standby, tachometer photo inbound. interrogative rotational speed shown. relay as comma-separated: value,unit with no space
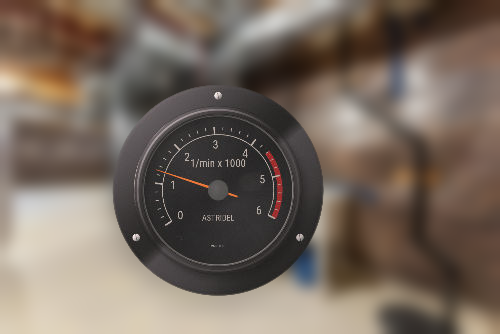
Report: 1300,rpm
